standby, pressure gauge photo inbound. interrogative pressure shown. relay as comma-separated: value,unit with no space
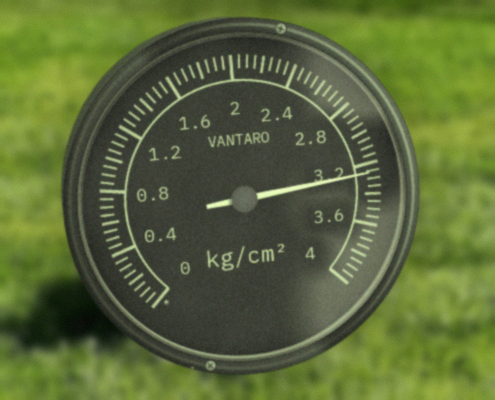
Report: 3.25,kg/cm²
